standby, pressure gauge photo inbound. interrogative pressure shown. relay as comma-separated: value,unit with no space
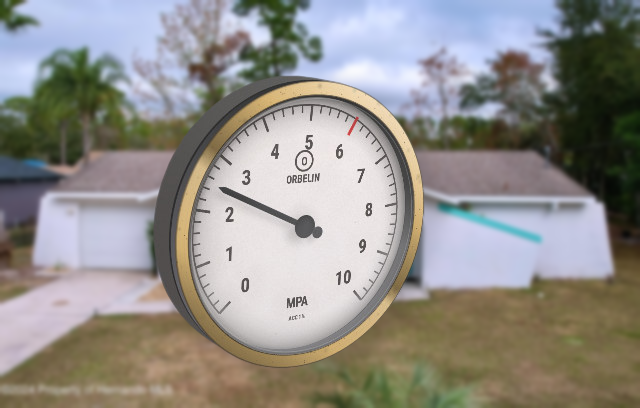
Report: 2.5,MPa
